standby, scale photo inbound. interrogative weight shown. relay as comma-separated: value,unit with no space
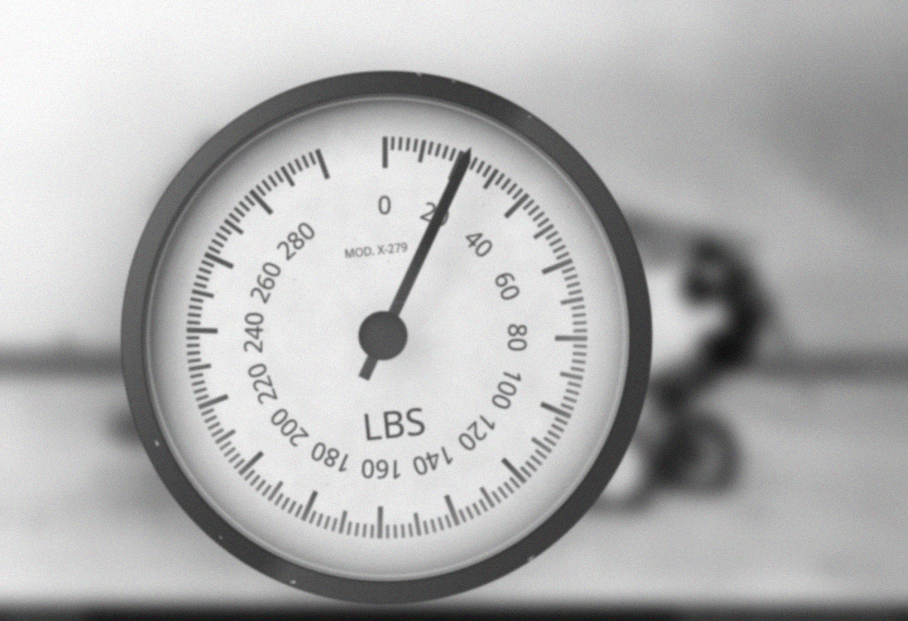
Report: 22,lb
